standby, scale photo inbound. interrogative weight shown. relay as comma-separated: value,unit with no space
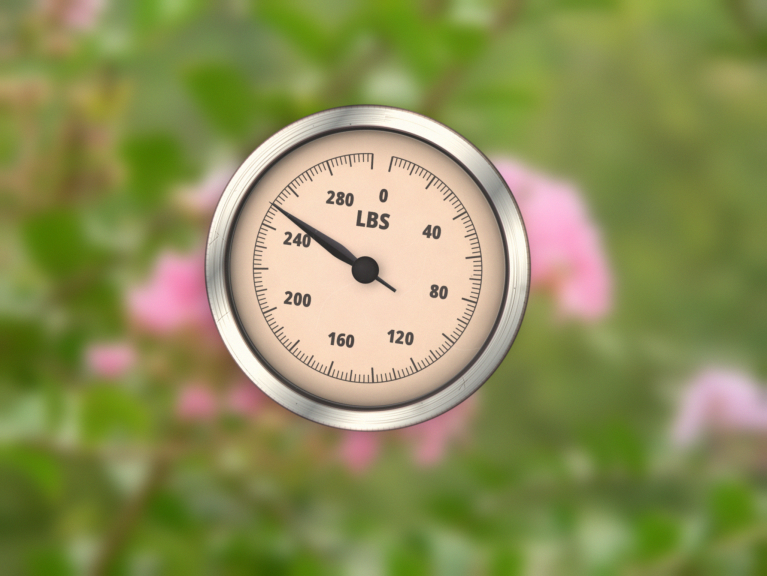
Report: 250,lb
